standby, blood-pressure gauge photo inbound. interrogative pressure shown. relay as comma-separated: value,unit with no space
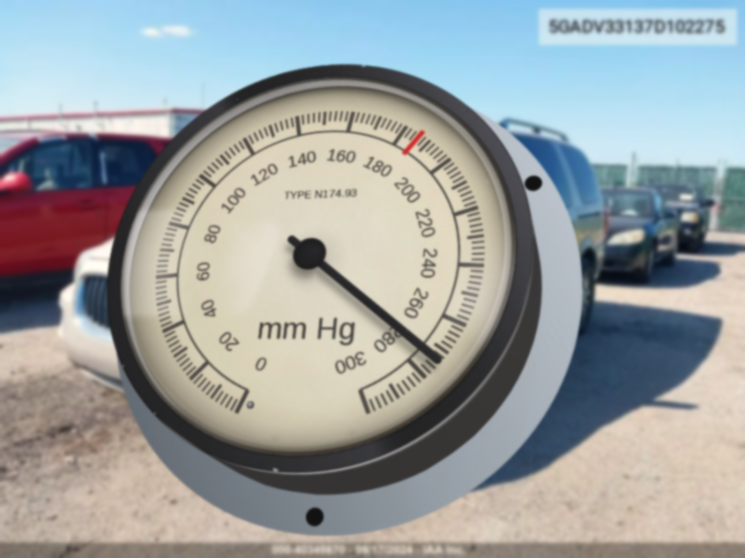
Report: 274,mmHg
